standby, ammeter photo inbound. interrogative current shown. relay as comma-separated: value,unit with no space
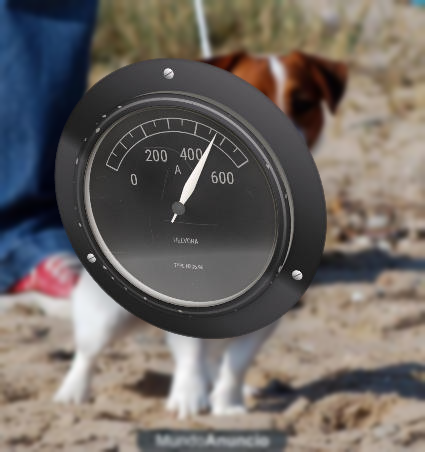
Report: 475,A
